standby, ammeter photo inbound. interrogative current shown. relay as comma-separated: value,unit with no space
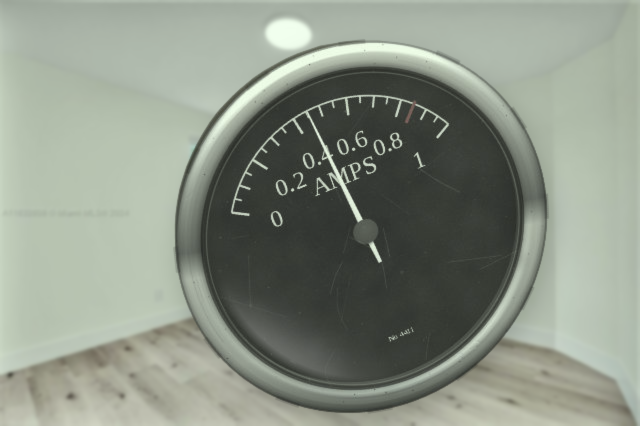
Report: 0.45,A
